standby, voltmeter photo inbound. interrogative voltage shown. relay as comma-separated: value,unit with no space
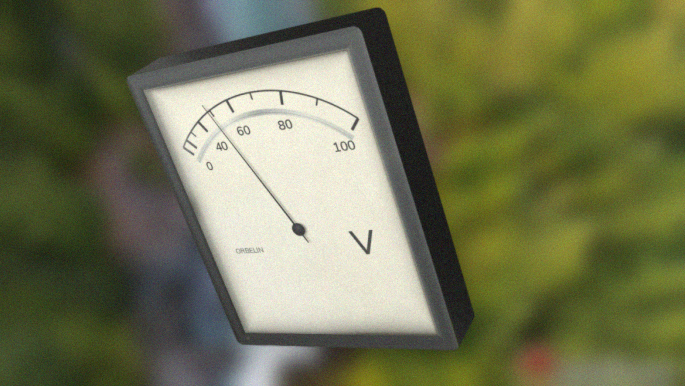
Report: 50,V
